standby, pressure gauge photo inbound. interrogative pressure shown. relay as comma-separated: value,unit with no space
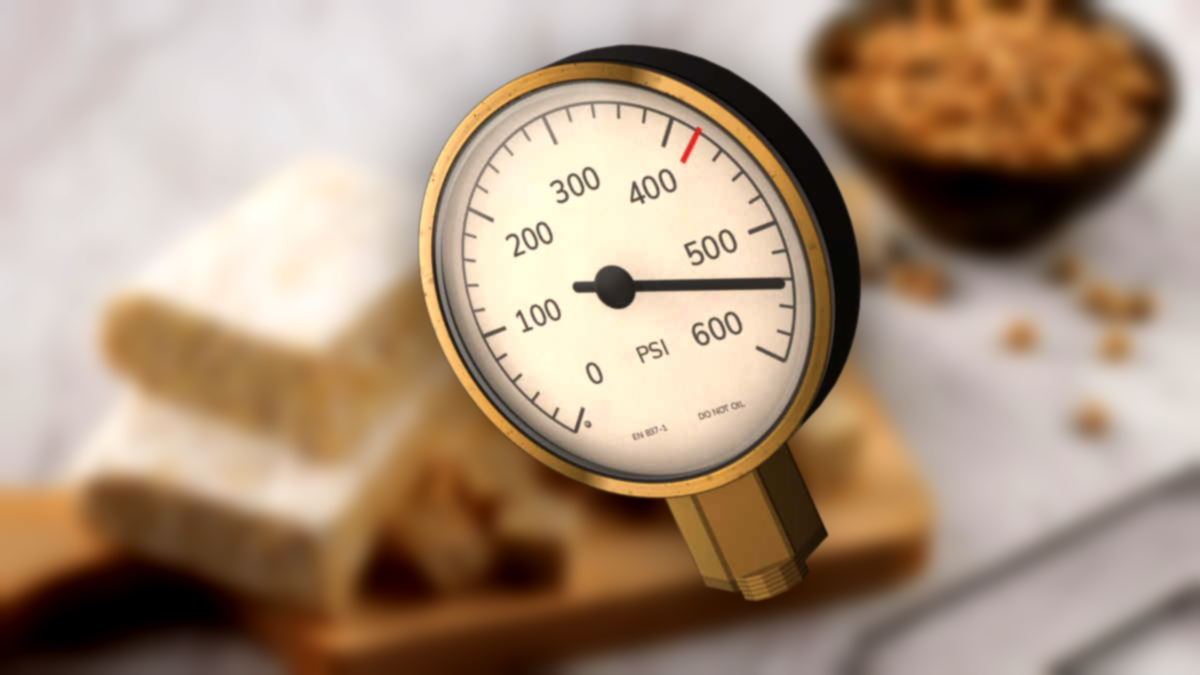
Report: 540,psi
